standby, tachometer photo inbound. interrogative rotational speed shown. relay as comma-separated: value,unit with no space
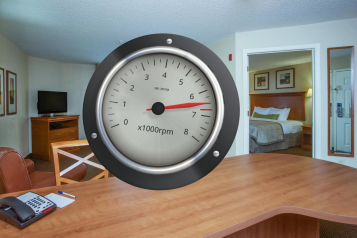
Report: 6500,rpm
